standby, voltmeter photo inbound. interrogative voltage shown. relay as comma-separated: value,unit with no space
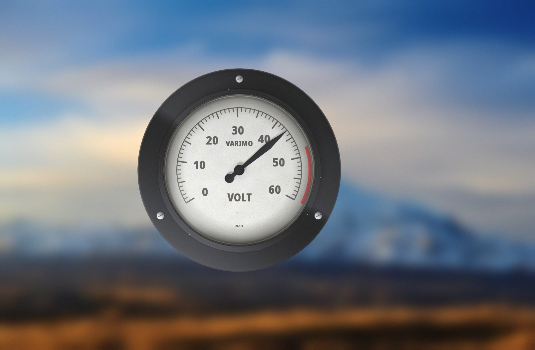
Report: 43,V
